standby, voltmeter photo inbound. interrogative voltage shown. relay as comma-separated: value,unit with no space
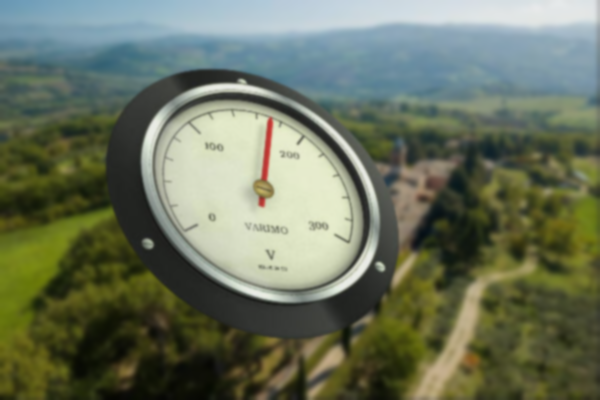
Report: 170,V
